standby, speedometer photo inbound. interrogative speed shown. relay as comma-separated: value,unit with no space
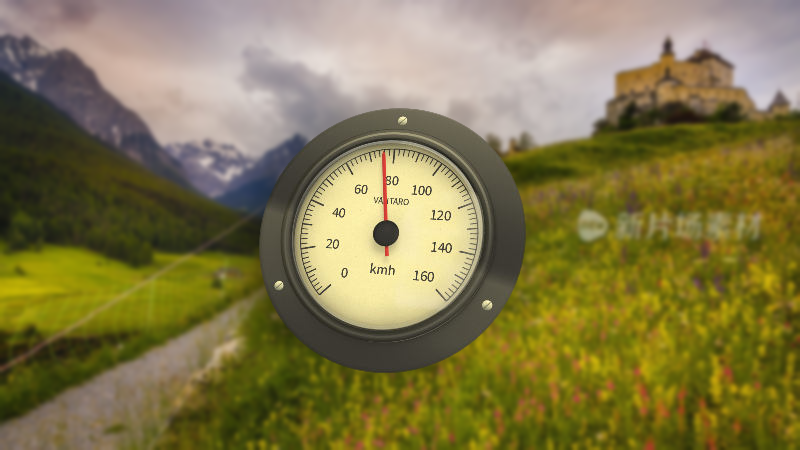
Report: 76,km/h
